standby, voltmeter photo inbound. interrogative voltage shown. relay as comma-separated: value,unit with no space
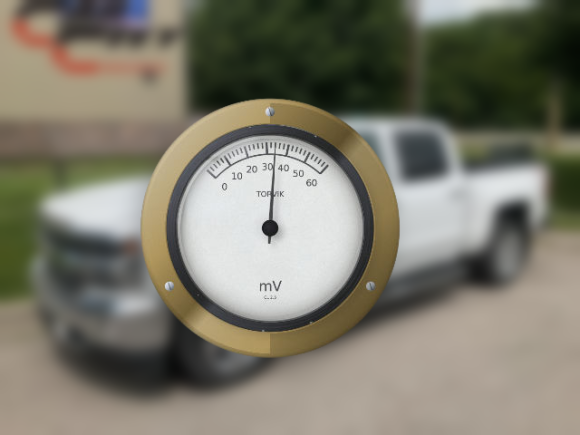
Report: 34,mV
